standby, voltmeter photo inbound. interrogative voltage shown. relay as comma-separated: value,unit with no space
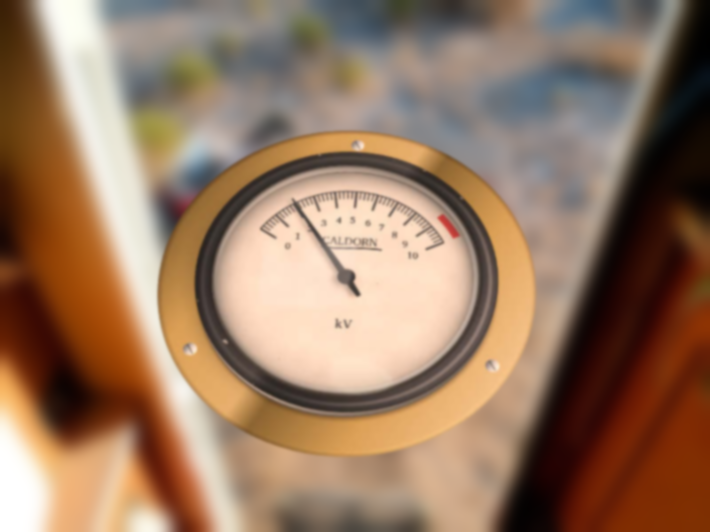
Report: 2,kV
